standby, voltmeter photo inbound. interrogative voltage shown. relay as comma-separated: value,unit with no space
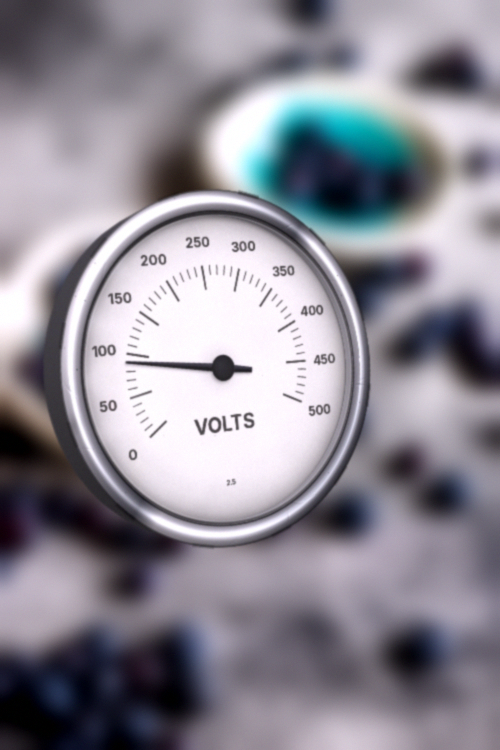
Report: 90,V
